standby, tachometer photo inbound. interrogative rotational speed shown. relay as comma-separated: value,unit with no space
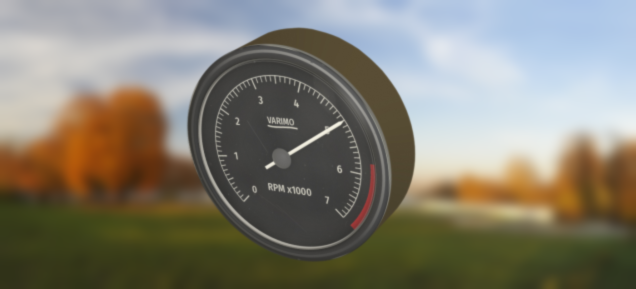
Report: 5000,rpm
